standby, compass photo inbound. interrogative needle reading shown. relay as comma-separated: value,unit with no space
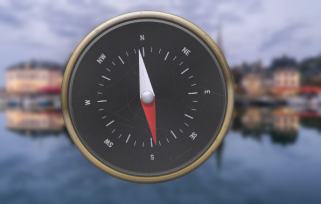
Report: 175,°
